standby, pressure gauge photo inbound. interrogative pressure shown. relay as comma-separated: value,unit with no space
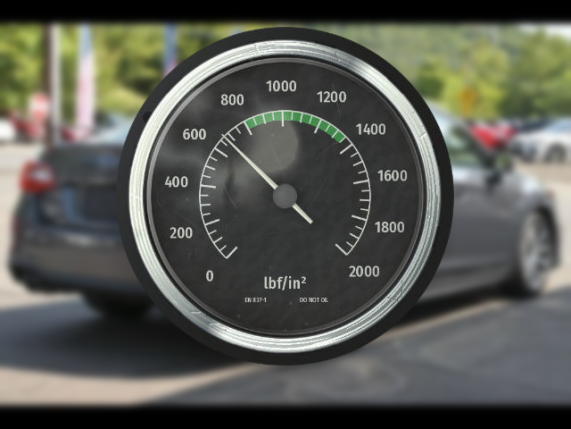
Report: 675,psi
